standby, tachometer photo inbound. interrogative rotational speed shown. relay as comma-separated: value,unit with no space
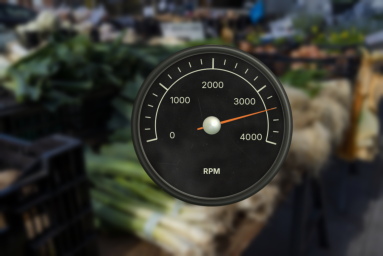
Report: 3400,rpm
